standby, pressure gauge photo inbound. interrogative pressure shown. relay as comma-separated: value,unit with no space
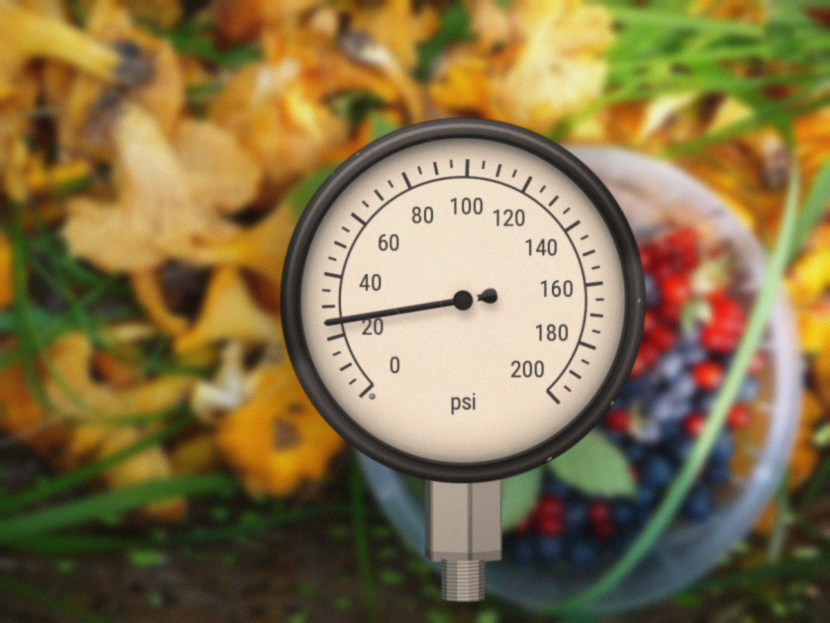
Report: 25,psi
